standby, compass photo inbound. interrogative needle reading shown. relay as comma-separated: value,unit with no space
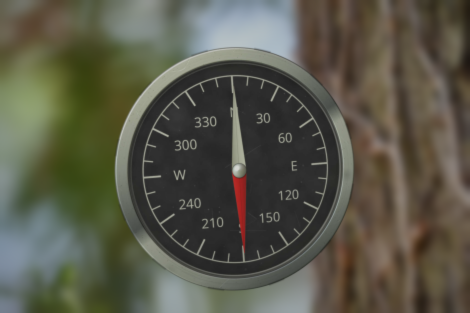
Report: 180,°
